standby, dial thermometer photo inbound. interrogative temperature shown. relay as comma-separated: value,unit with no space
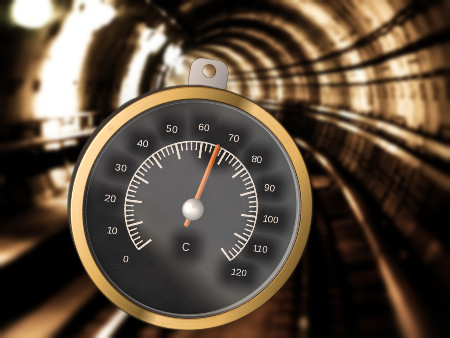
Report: 66,°C
